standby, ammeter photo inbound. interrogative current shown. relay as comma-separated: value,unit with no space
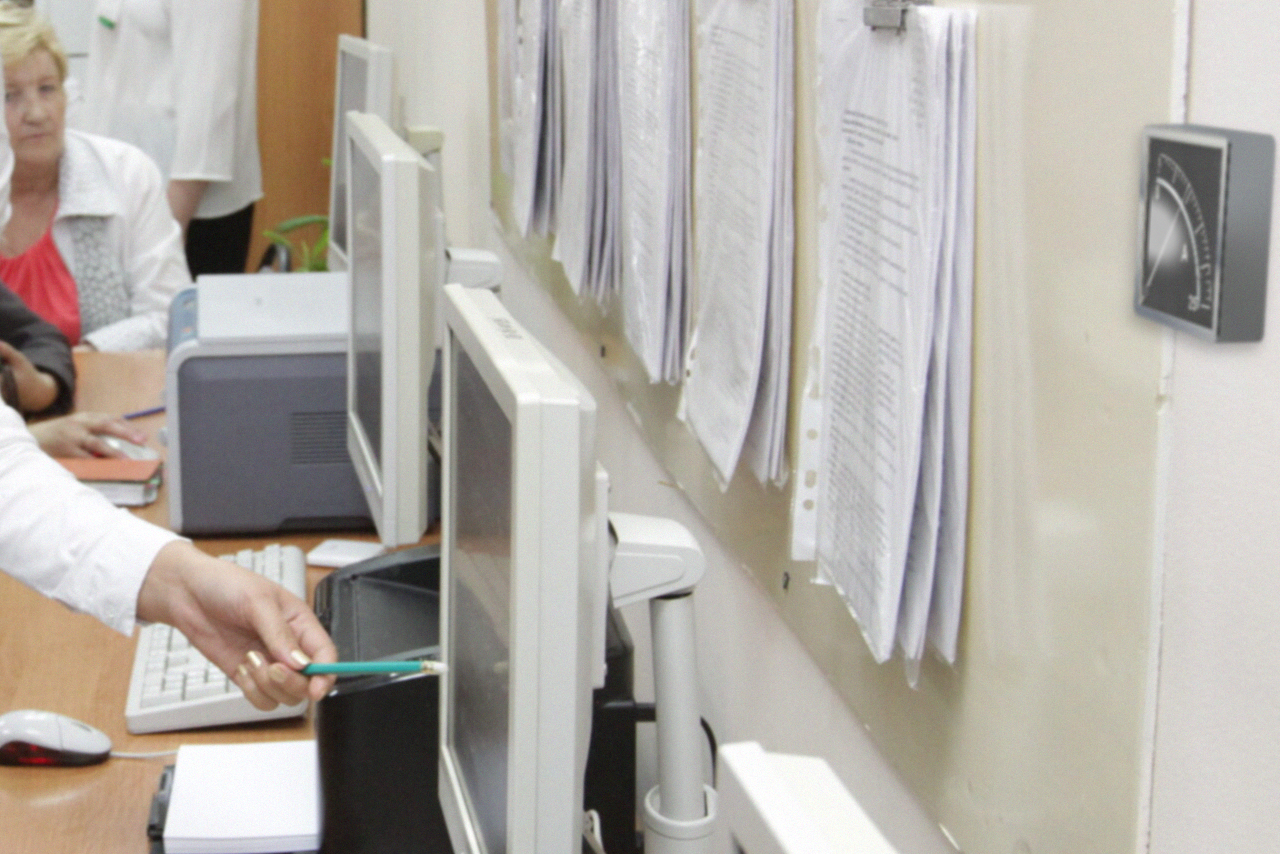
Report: 10,A
